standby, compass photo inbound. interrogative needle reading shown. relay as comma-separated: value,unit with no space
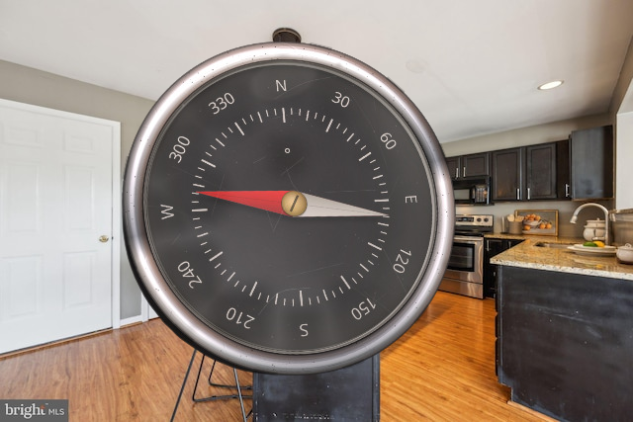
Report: 280,°
